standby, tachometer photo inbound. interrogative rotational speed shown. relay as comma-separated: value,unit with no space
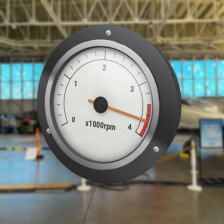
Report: 3700,rpm
